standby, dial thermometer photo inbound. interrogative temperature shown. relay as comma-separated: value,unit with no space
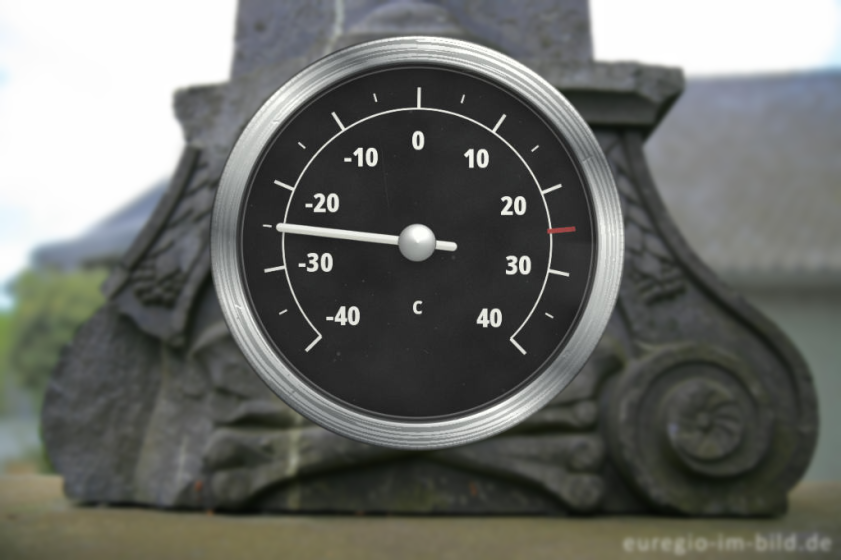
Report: -25,°C
